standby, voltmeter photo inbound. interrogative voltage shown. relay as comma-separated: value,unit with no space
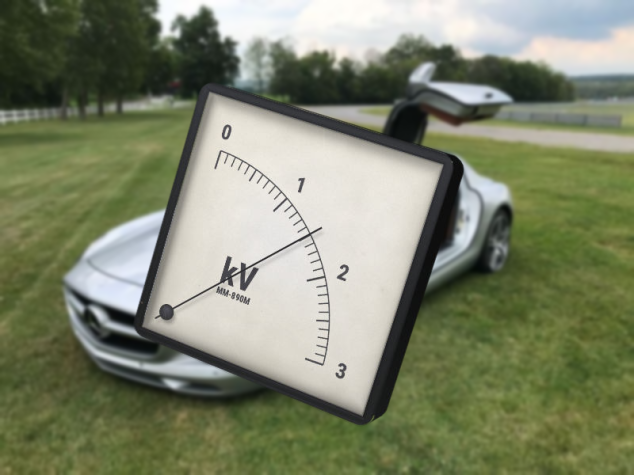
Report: 1.5,kV
